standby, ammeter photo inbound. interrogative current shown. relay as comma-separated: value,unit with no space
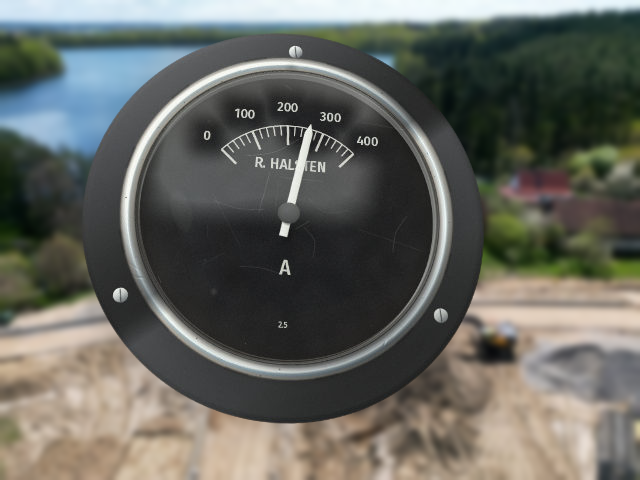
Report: 260,A
